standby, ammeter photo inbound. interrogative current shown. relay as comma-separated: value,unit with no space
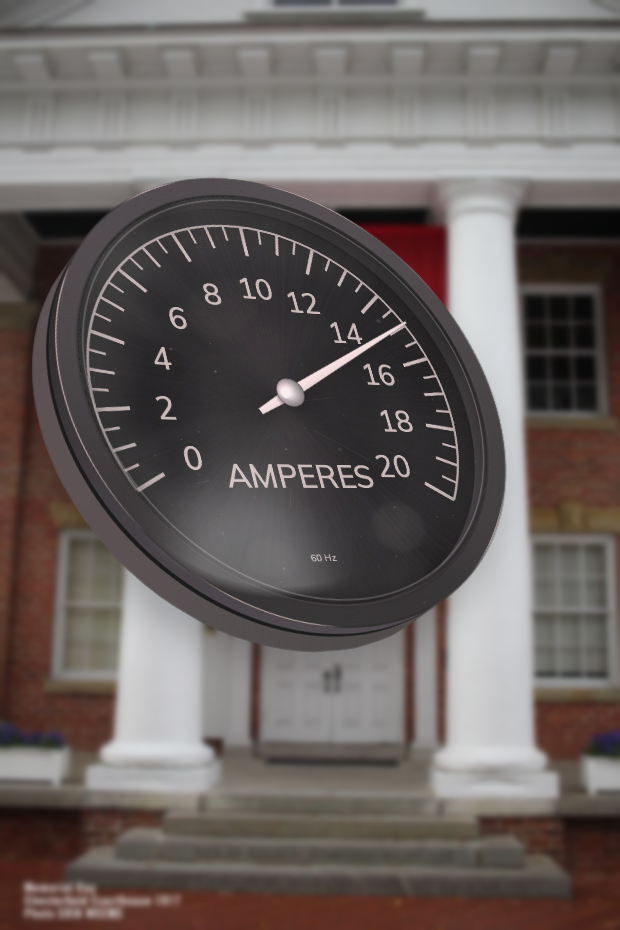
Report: 15,A
